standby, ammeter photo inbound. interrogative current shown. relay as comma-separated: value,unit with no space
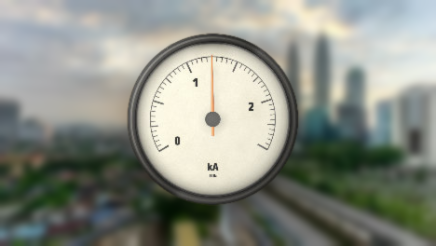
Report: 1.25,kA
